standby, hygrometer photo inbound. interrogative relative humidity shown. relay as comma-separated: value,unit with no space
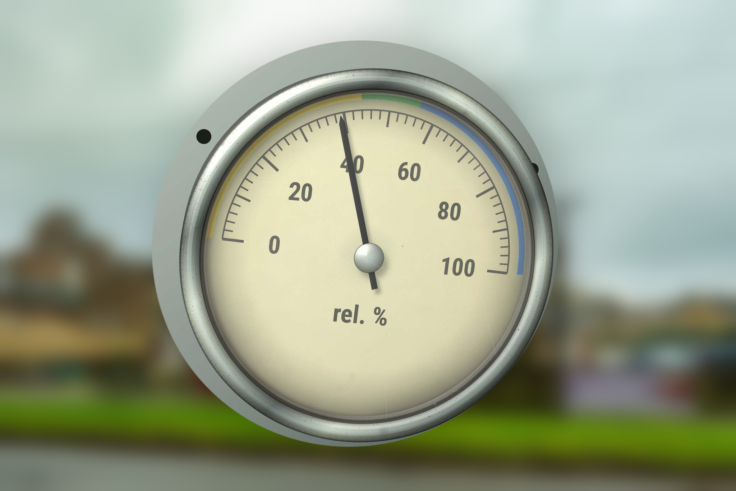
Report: 39,%
